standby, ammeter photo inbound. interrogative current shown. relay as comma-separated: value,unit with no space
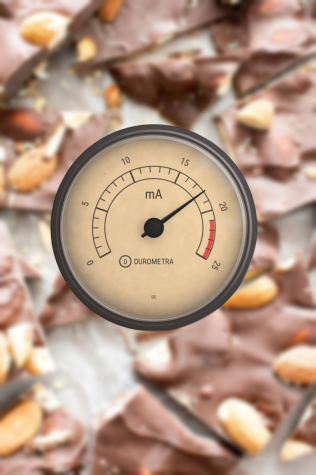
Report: 18,mA
